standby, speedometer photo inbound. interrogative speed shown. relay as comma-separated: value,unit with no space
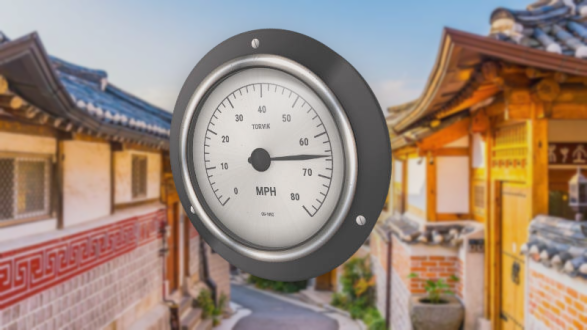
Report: 65,mph
